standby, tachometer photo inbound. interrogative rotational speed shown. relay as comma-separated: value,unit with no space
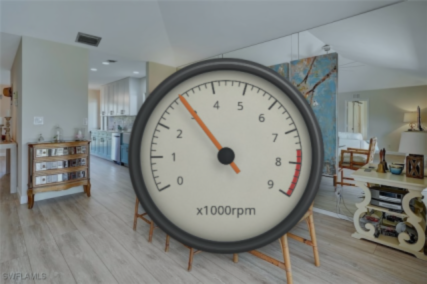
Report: 3000,rpm
